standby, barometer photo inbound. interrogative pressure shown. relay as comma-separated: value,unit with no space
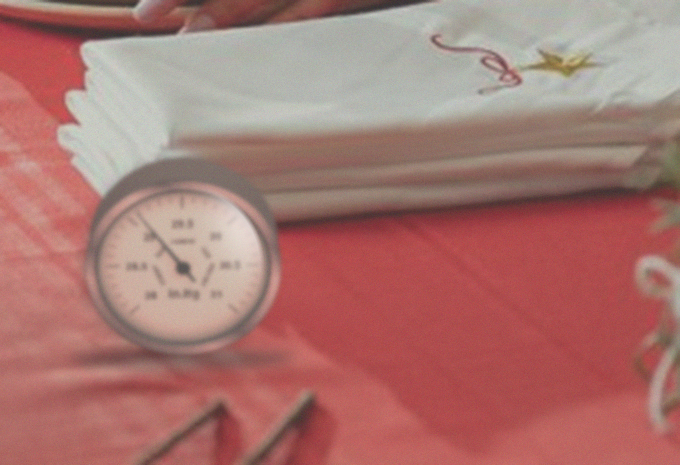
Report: 29.1,inHg
